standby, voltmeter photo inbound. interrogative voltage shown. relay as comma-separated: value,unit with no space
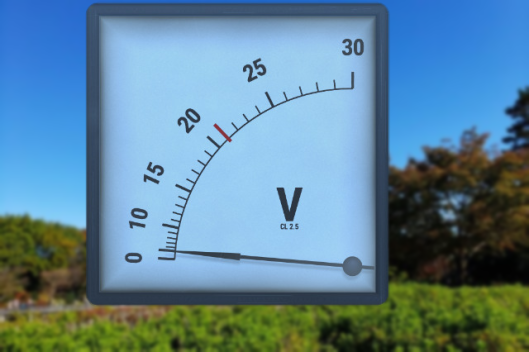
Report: 5,V
